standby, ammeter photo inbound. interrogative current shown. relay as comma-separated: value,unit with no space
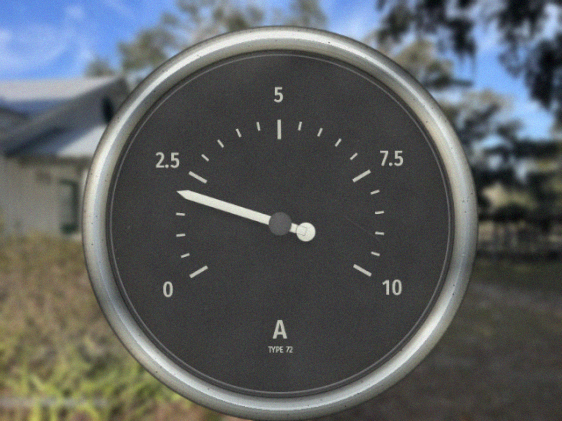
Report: 2,A
